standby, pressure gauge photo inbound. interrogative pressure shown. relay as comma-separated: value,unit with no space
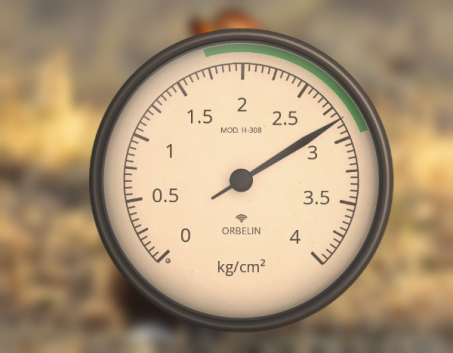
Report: 2.85,kg/cm²
